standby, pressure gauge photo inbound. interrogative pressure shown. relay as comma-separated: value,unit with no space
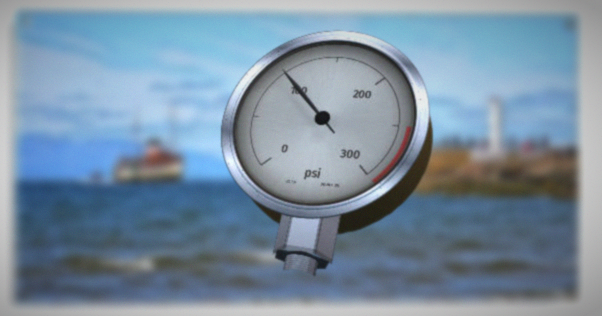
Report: 100,psi
